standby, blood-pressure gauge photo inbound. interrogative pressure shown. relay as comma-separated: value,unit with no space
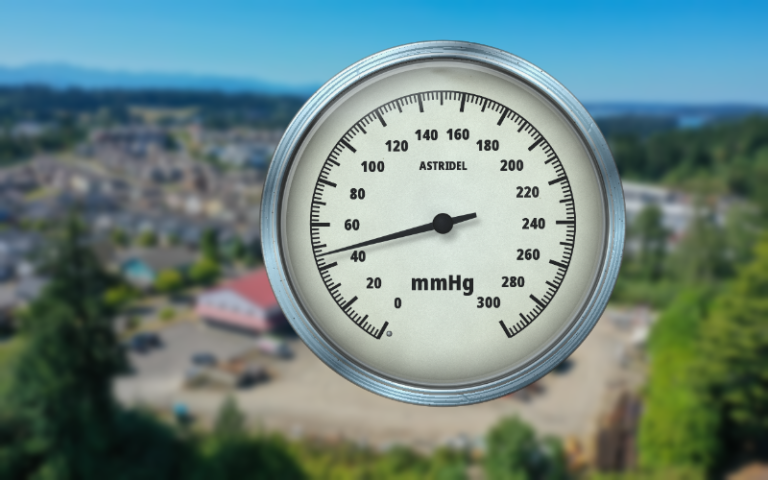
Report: 46,mmHg
